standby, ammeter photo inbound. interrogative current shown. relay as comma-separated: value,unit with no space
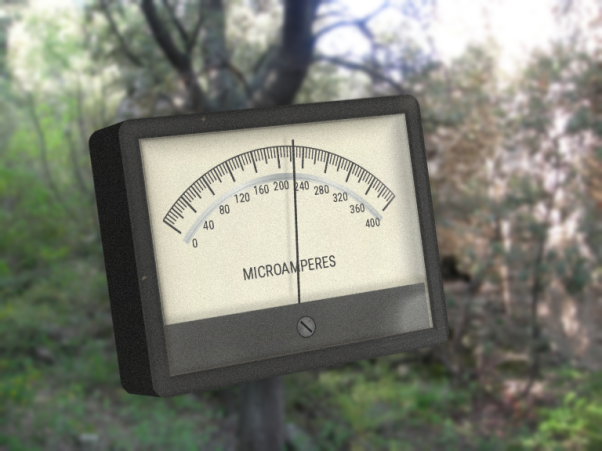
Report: 220,µA
